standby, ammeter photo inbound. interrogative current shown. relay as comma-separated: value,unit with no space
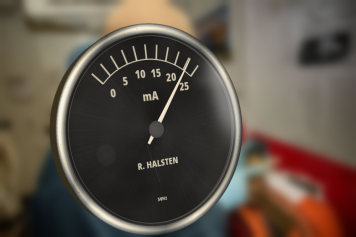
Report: 22.5,mA
